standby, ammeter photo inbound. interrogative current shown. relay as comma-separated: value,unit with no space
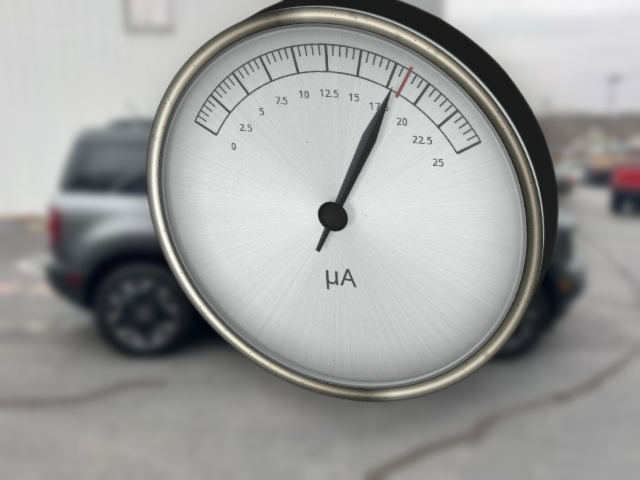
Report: 18,µA
